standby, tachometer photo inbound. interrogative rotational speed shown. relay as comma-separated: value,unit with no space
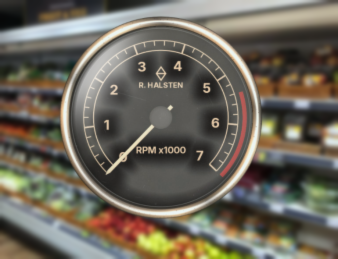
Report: 0,rpm
